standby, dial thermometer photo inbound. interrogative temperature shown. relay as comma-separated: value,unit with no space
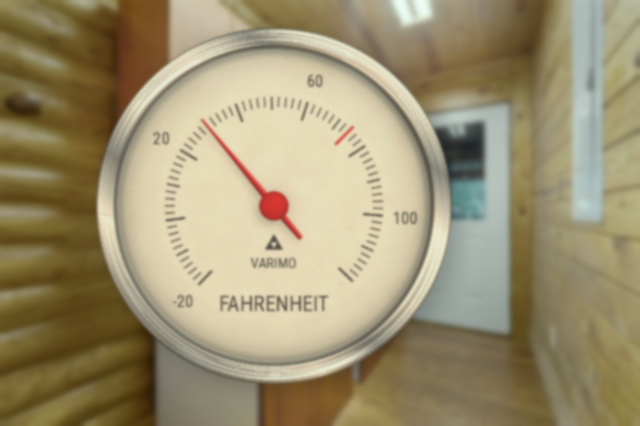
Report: 30,°F
